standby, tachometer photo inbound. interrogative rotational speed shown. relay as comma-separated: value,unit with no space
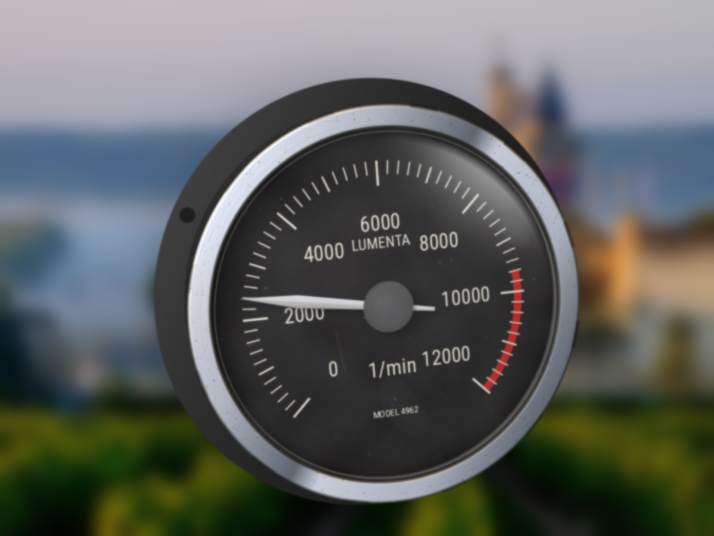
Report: 2400,rpm
